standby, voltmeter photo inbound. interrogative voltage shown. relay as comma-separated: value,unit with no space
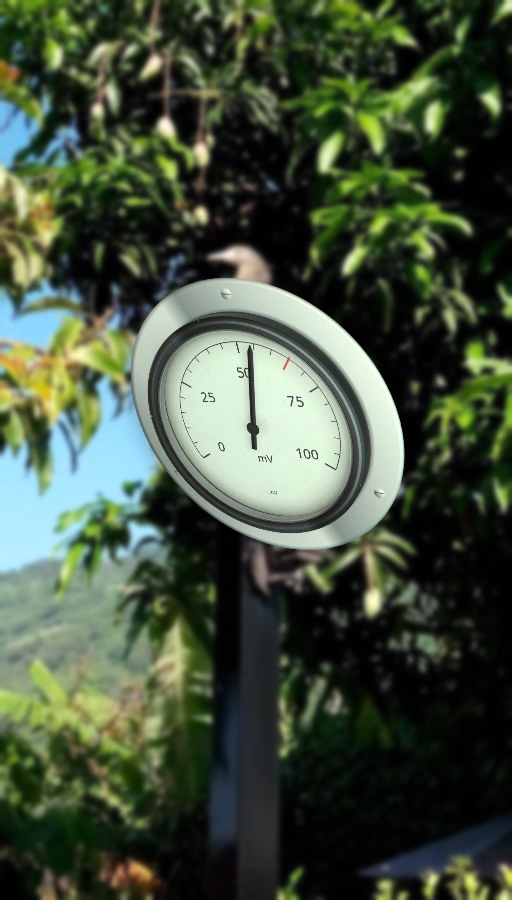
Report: 55,mV
